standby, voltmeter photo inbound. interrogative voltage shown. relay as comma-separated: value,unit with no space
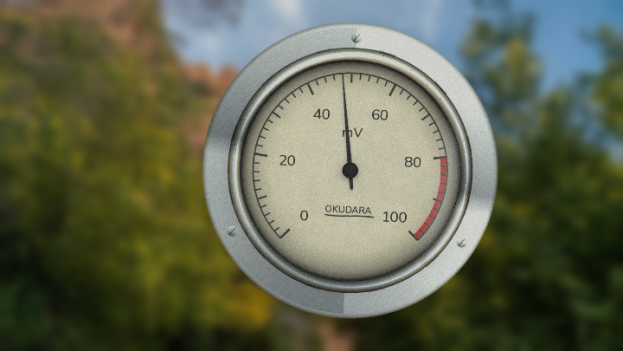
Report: 48,mV
